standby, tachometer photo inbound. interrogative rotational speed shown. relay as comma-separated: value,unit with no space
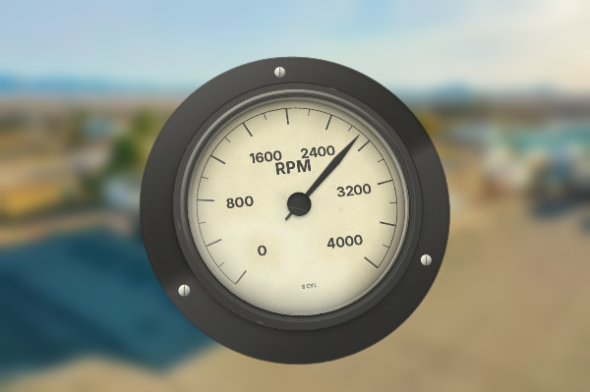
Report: 2700,rpm
